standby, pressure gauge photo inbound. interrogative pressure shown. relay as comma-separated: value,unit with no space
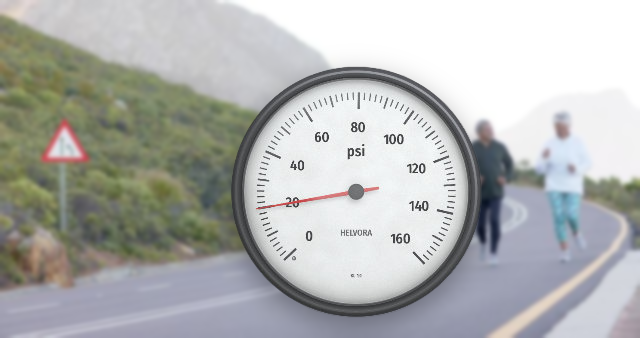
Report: 20,psi
